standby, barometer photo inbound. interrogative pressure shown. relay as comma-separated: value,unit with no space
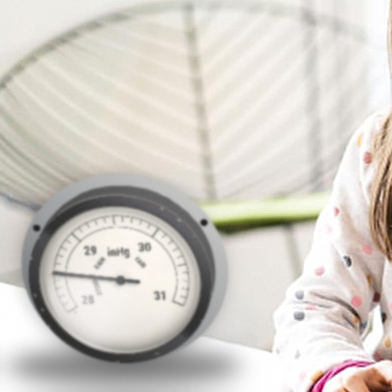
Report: 28.5,inHg
